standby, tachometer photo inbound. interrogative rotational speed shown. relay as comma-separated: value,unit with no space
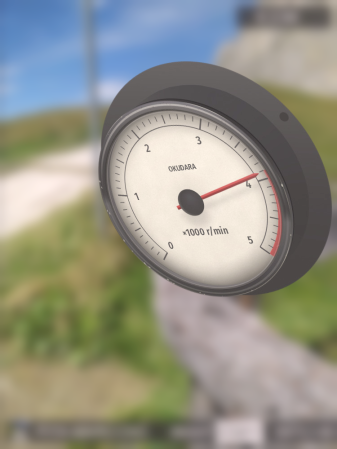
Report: 3900,rpm
